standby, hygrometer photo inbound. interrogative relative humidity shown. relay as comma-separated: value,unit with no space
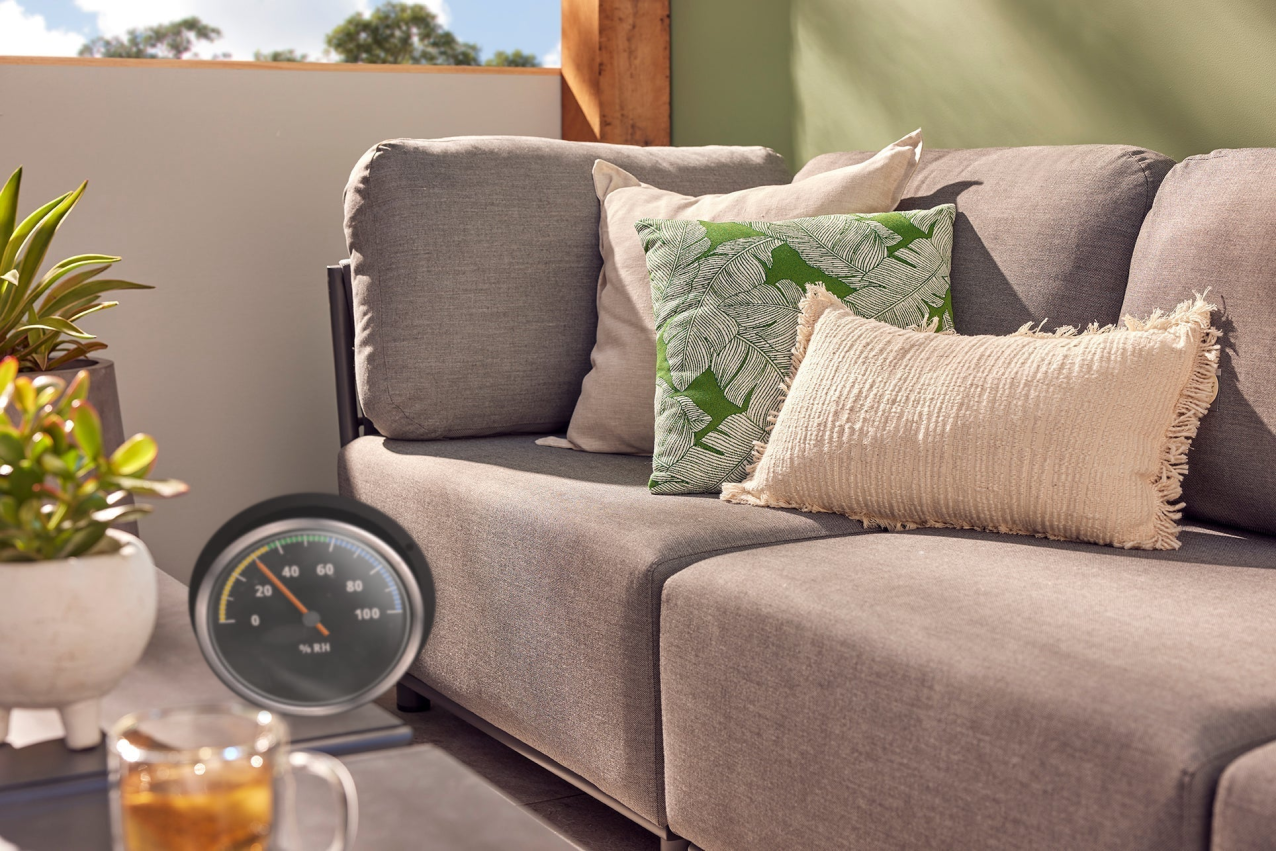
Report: 30,%
